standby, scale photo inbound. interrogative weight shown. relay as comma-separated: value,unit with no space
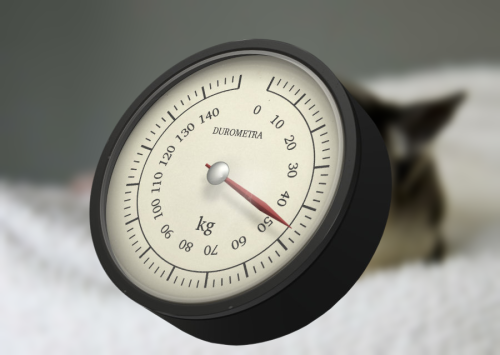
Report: 46,kg
